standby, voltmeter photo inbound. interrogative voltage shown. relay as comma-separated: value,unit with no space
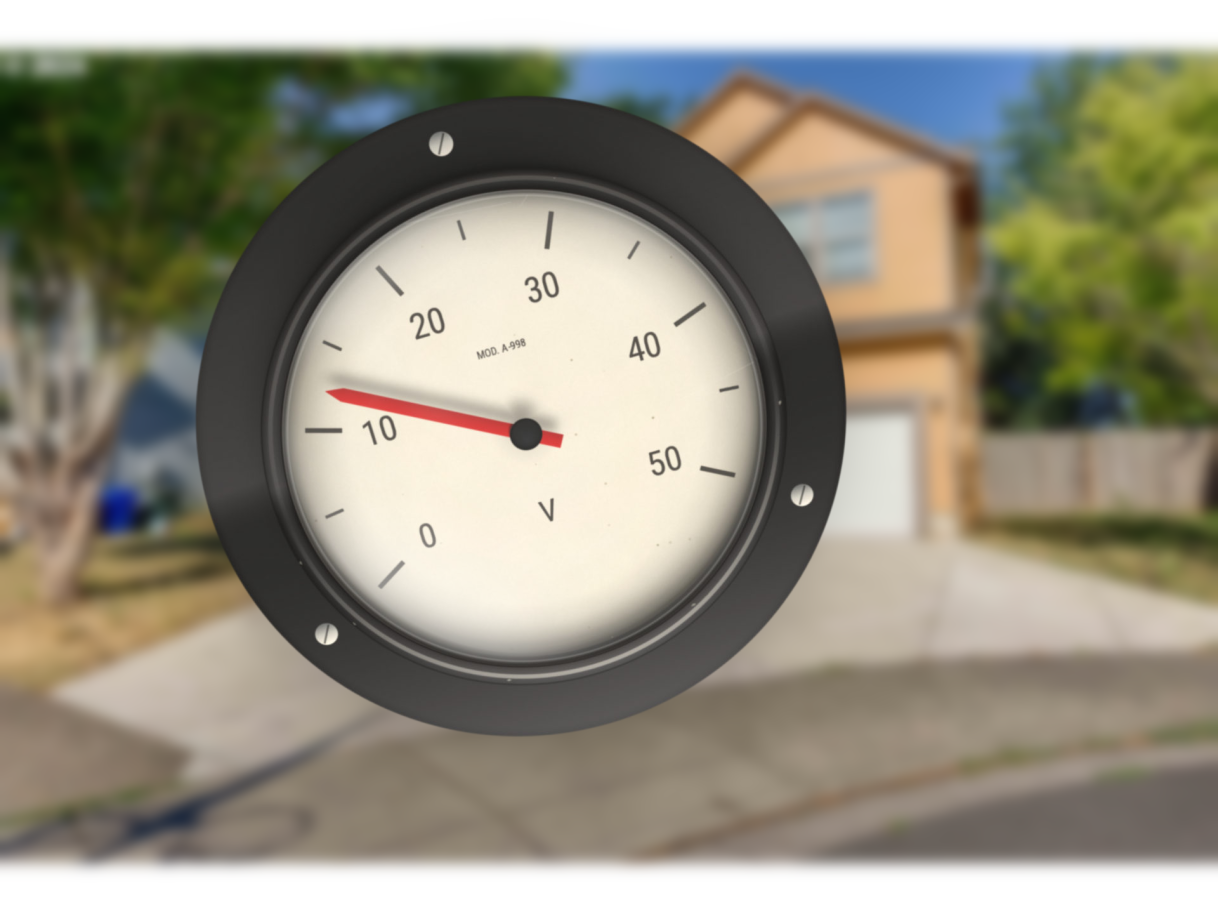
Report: 12.5,V
